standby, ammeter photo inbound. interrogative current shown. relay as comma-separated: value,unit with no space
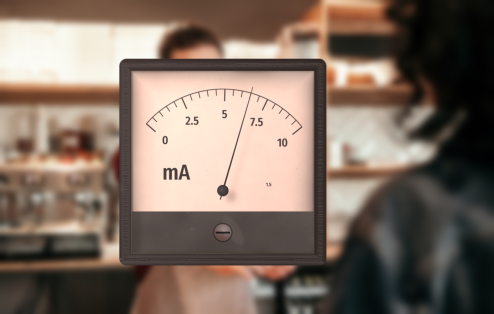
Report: 6.5,mA
